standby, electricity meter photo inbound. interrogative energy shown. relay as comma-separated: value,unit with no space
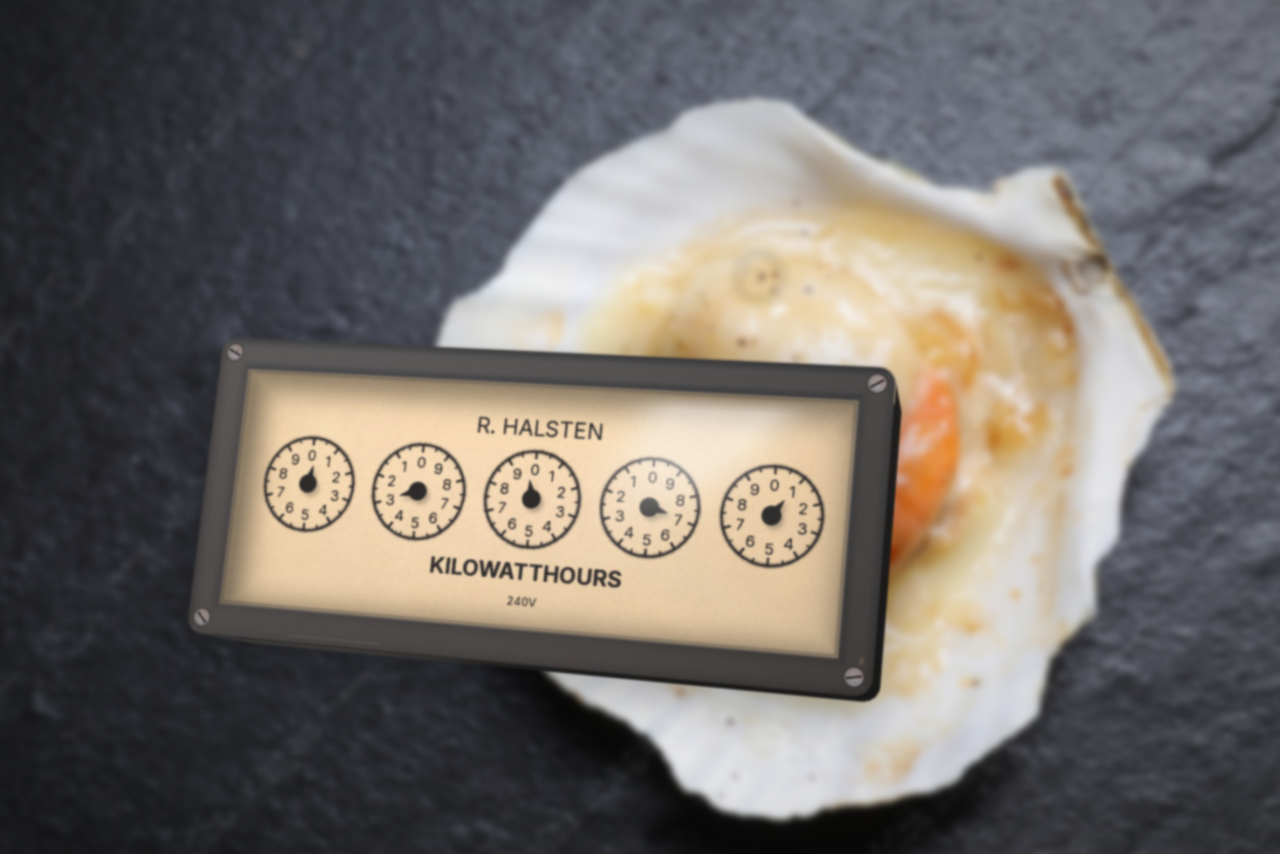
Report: 2971,kWh
